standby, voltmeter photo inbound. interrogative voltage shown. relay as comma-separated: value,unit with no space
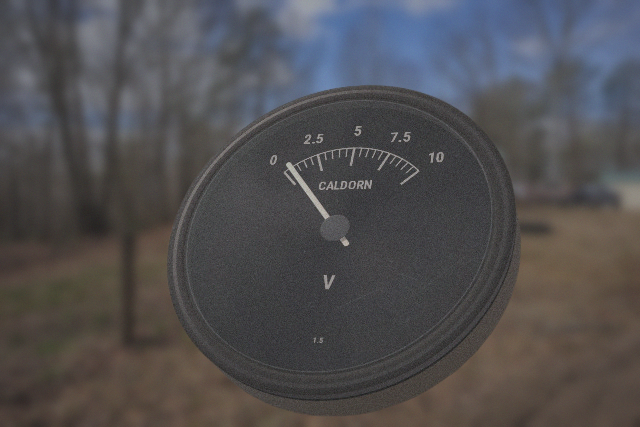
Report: 0.5,V
